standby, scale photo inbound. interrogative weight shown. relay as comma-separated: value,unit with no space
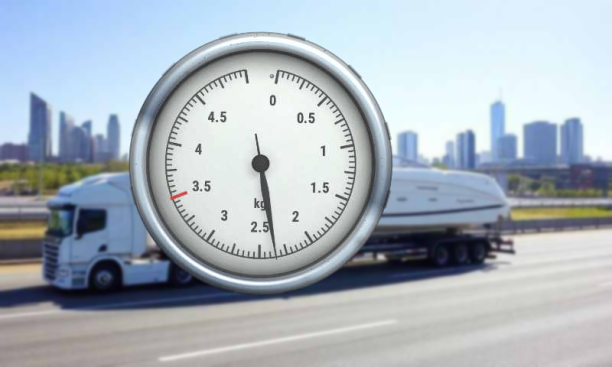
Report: 2.35,kg
